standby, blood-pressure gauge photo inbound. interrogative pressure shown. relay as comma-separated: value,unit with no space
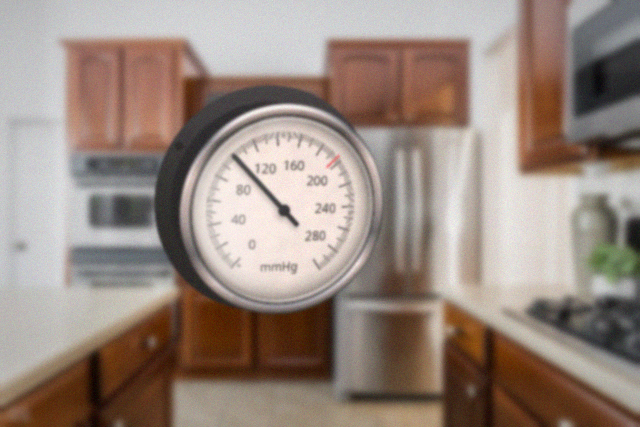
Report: 100,mmHg
